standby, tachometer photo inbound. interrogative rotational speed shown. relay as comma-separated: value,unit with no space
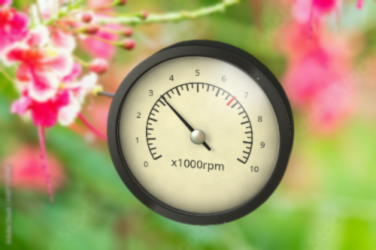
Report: 3250,rpm
